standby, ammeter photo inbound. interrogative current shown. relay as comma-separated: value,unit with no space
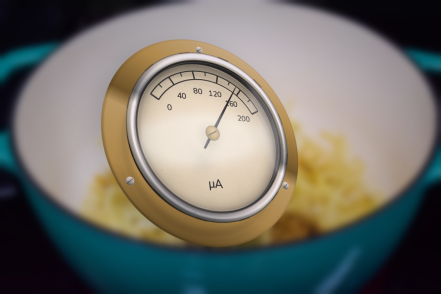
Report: 150,µA
